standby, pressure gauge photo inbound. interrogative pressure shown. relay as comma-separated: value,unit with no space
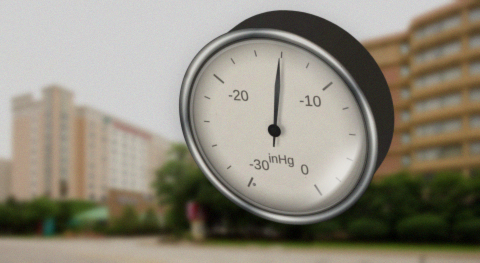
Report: -14,inHg
